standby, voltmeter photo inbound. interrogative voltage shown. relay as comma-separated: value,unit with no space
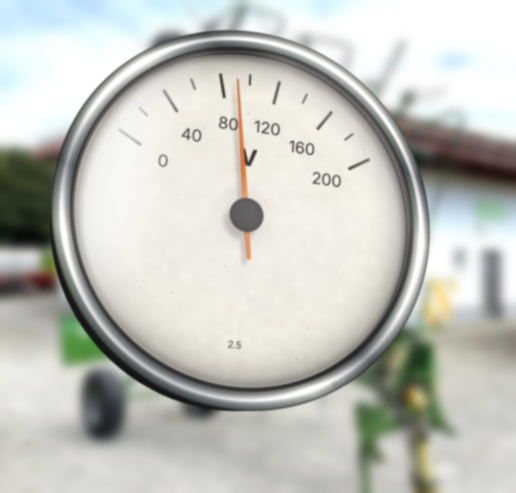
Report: 90,V
